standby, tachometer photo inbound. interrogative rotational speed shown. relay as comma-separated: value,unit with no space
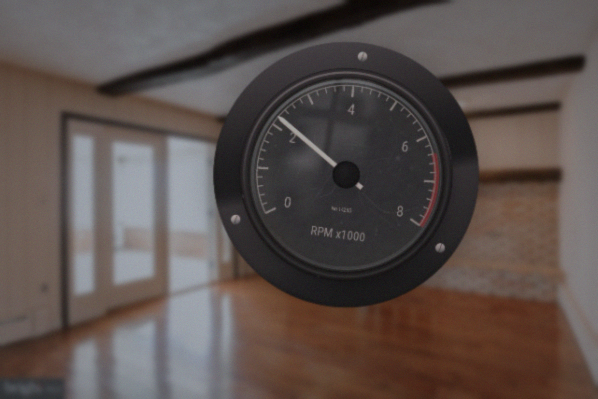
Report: 2200,rpm
